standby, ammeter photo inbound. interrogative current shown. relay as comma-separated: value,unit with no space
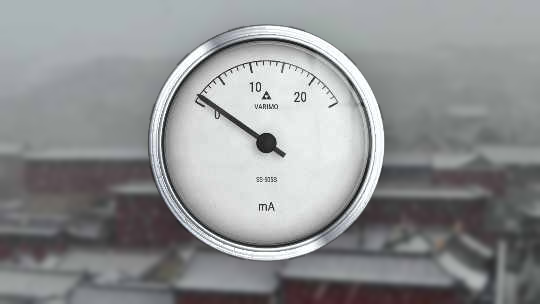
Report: 1,mA
